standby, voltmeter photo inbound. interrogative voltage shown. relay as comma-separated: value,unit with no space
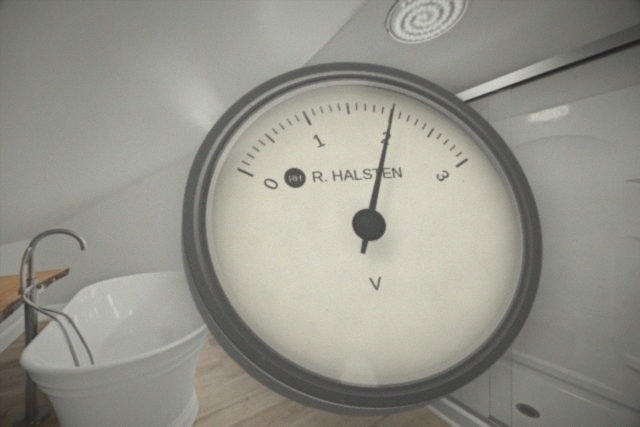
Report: 2,V
